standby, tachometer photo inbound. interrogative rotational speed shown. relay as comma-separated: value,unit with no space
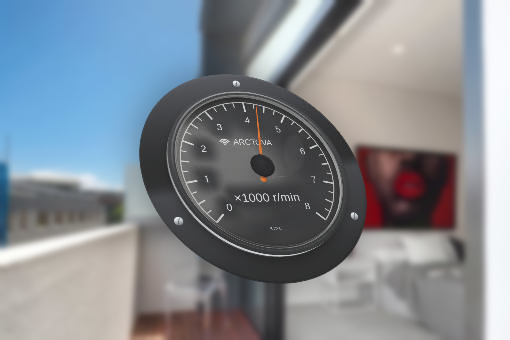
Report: 4250,rpm
